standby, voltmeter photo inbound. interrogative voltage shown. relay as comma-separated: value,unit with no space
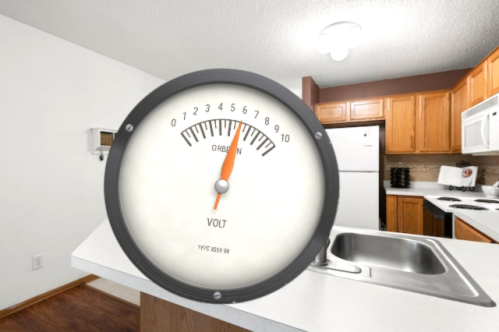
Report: 6,V
